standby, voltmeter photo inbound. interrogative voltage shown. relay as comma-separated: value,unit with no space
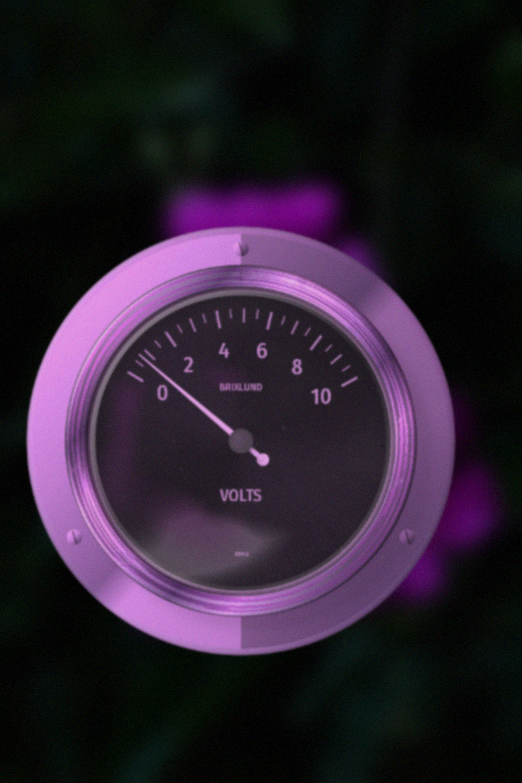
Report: 0.75,V
